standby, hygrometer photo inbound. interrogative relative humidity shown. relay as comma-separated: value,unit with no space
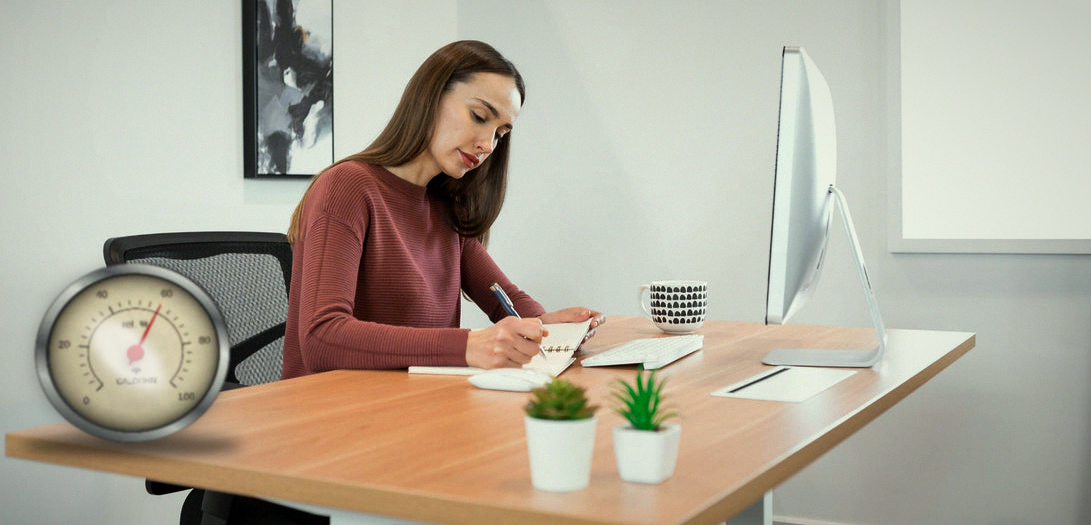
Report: 60,%
